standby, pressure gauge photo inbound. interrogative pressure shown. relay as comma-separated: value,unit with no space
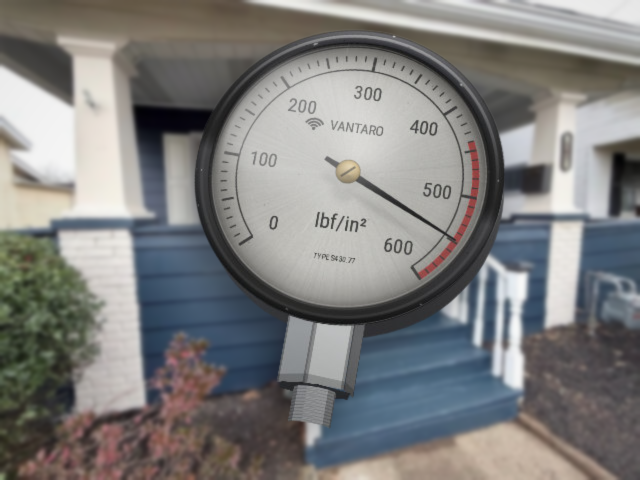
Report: 550,psi
